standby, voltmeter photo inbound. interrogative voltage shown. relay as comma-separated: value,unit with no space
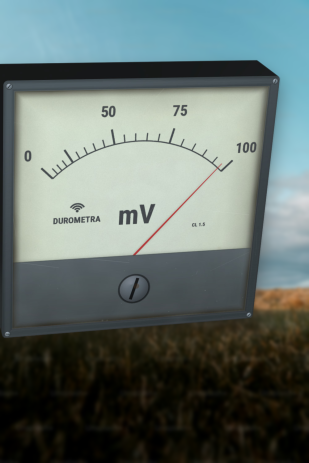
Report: 97.5,mV
